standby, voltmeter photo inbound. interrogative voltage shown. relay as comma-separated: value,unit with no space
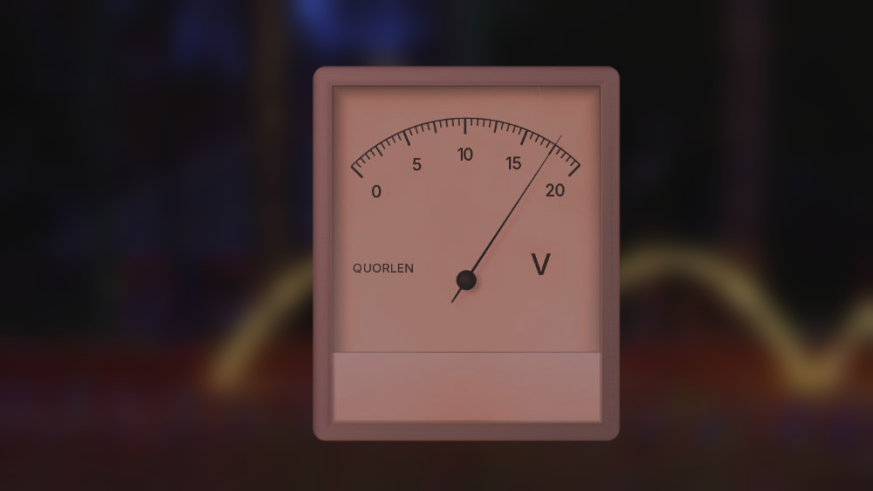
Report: 17.5,V
